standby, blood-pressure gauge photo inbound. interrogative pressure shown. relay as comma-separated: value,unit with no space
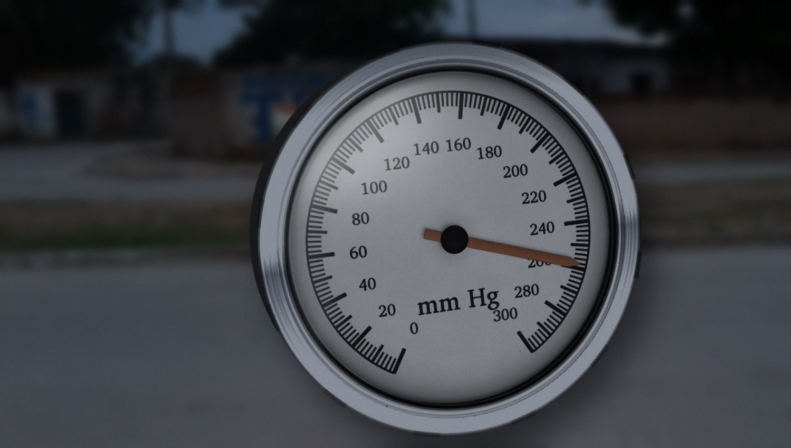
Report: 258,mmHg
